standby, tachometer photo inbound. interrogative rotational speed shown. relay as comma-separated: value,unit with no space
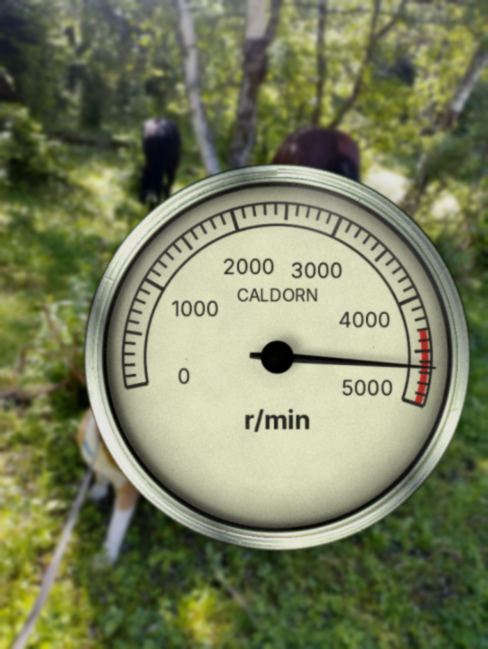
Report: 4650,rpm
